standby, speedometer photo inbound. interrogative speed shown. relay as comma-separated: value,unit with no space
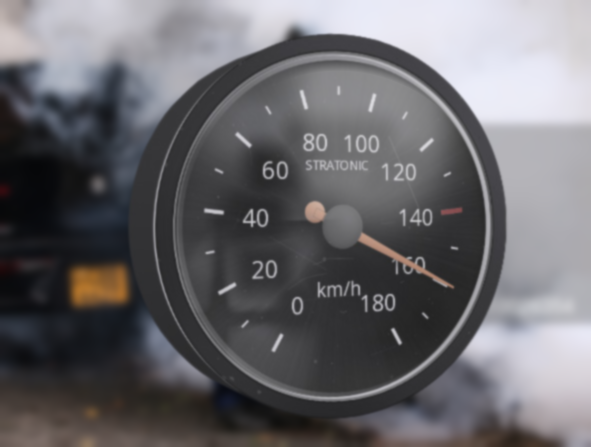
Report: 160,km/h
